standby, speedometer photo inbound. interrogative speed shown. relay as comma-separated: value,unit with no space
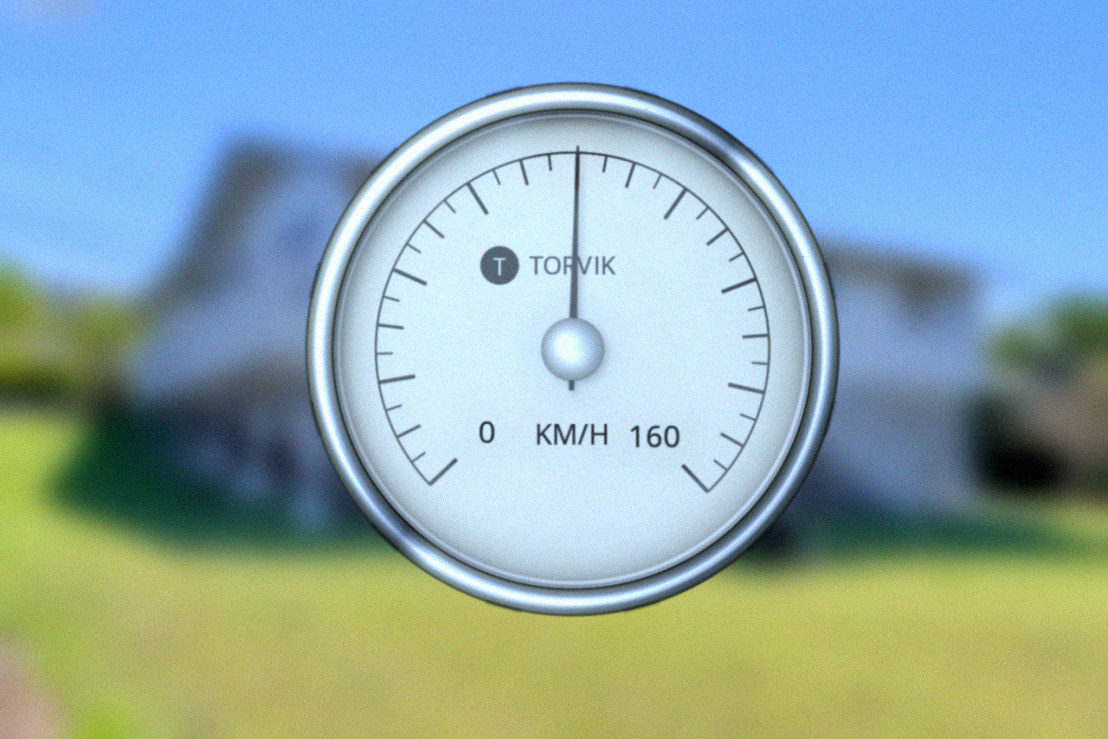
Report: 80,km/h
